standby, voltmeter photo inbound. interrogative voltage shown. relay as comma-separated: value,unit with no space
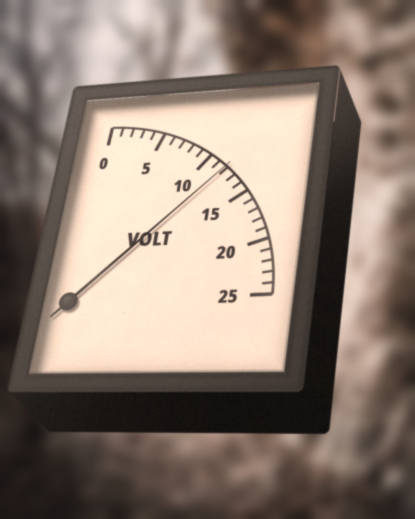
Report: 12,V
